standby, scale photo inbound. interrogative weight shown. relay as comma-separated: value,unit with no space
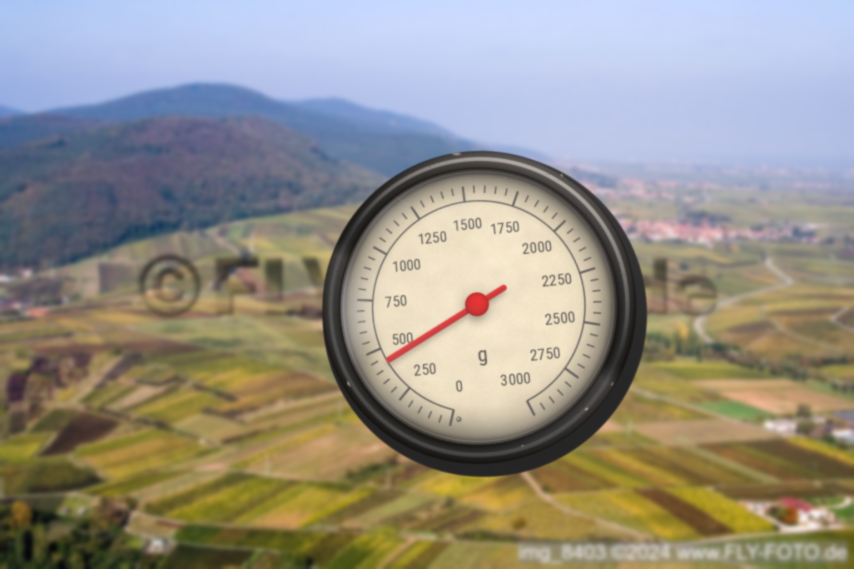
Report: 425,g
